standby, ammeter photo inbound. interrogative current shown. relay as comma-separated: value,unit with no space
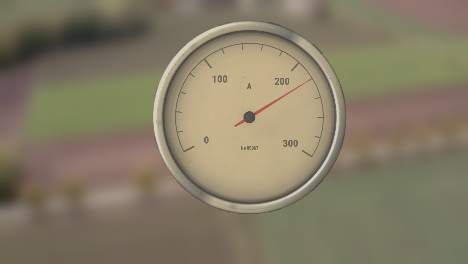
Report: 220,A
